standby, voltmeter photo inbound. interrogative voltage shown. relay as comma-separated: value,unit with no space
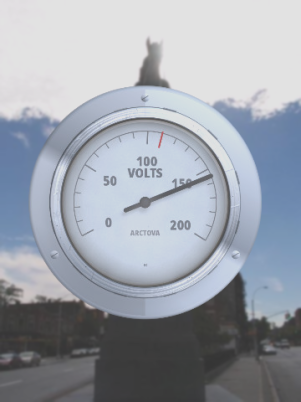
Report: 155,V
